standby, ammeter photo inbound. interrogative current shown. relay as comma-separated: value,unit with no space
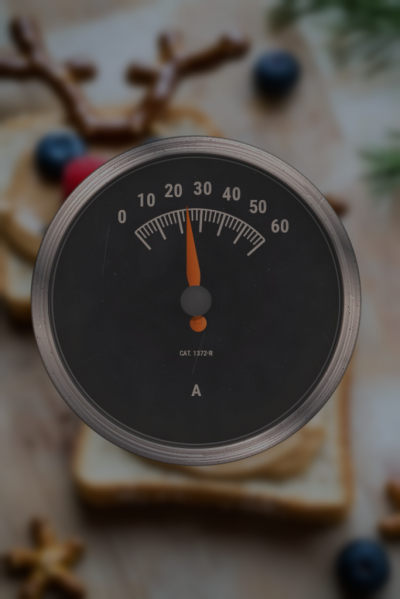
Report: 24,A
